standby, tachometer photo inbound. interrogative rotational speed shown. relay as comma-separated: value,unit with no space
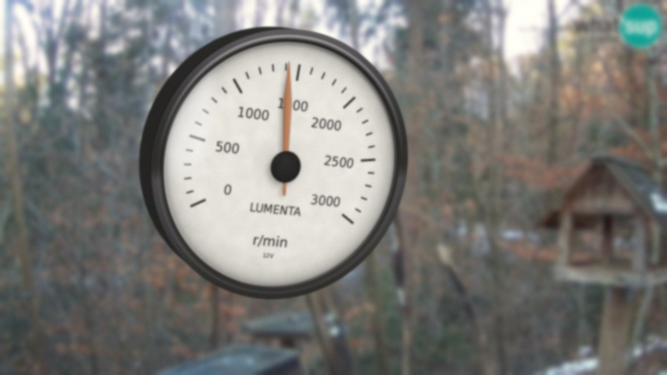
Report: 1400,rpm
